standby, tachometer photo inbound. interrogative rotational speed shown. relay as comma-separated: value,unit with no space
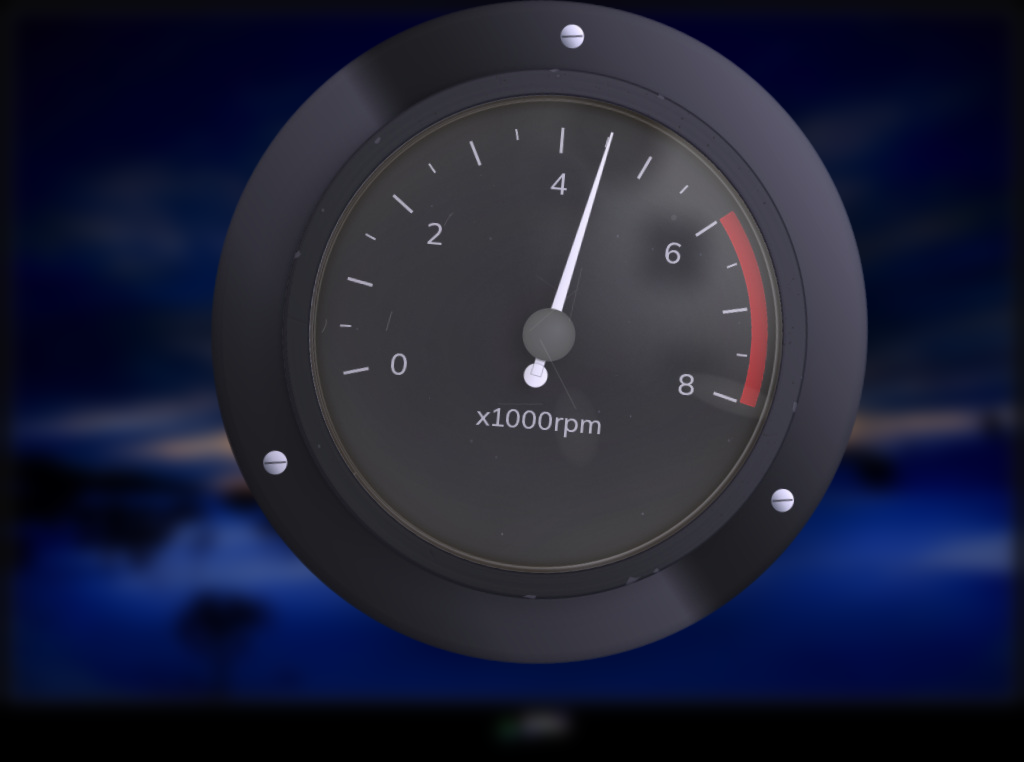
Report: 4500,rpm
